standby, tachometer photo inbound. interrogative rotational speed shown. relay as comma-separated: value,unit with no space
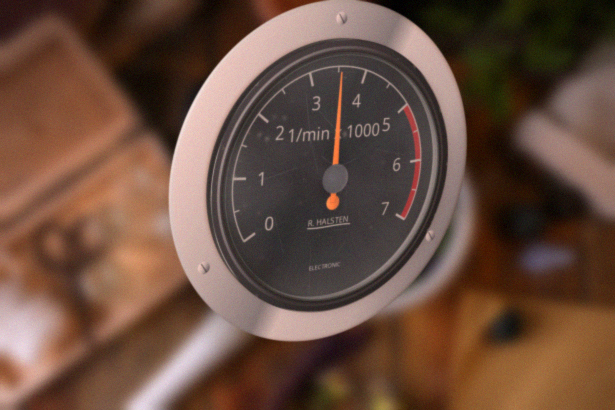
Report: 3500,rpm
